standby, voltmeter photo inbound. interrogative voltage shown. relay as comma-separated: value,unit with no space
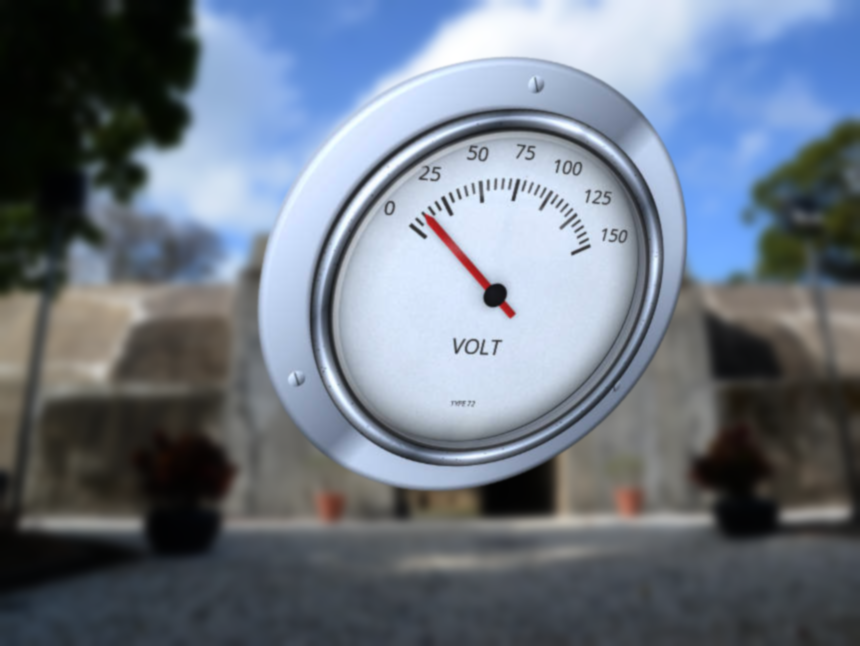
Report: 10,V
